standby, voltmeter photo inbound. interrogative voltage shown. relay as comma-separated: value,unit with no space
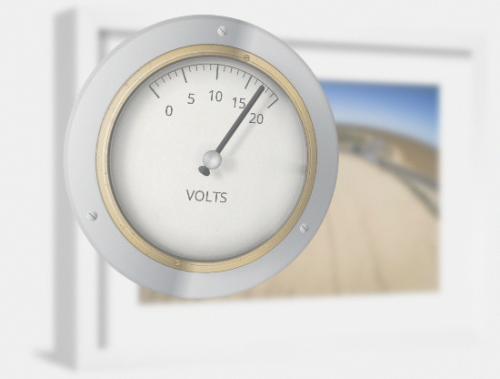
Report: 17,V
